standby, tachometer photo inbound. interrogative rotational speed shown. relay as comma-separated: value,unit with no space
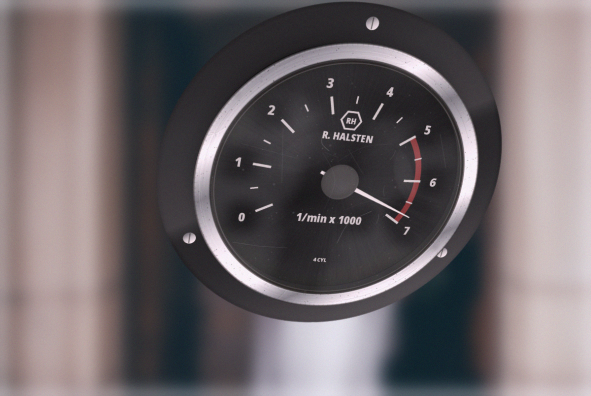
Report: 6750,rpm
